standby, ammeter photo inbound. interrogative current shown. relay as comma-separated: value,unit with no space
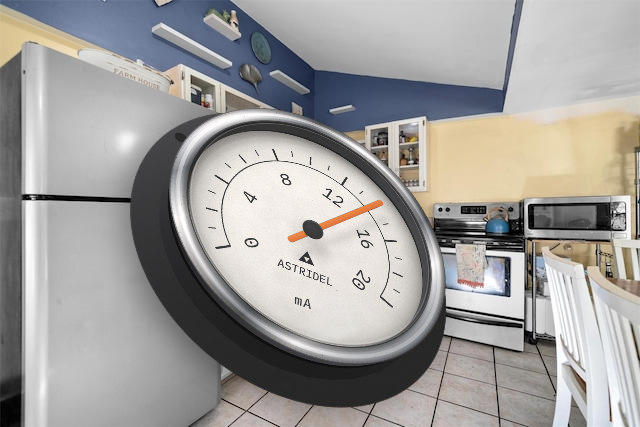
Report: 14,mA
